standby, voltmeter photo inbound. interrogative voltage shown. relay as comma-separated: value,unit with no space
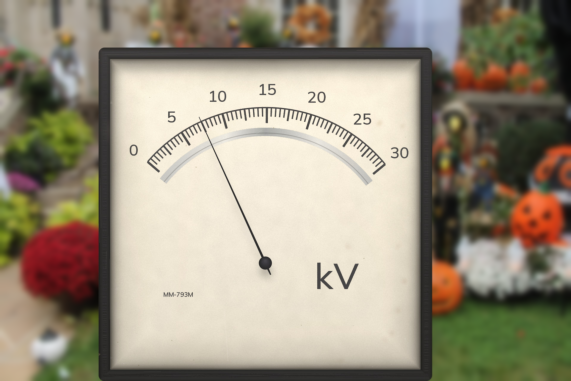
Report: 7.5,kV
